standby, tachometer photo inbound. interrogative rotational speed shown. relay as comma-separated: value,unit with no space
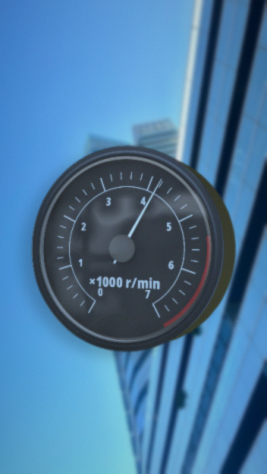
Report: 4200,rpm
